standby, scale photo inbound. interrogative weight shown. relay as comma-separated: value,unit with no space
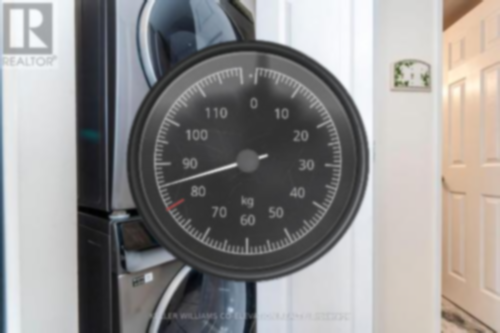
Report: 85,kg
